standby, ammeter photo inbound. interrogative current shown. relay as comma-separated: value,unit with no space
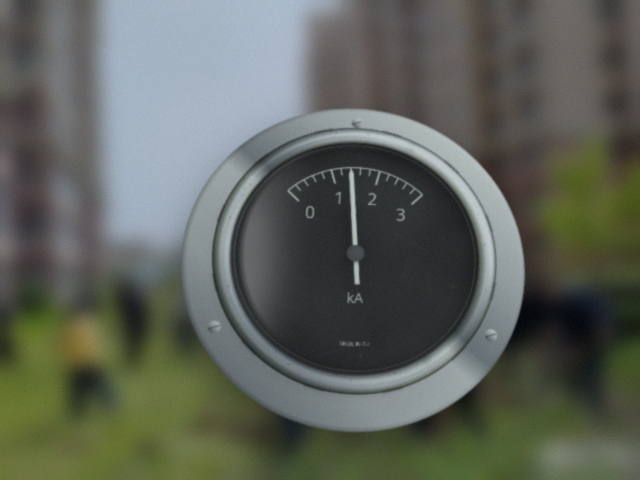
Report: 1.4,kA
